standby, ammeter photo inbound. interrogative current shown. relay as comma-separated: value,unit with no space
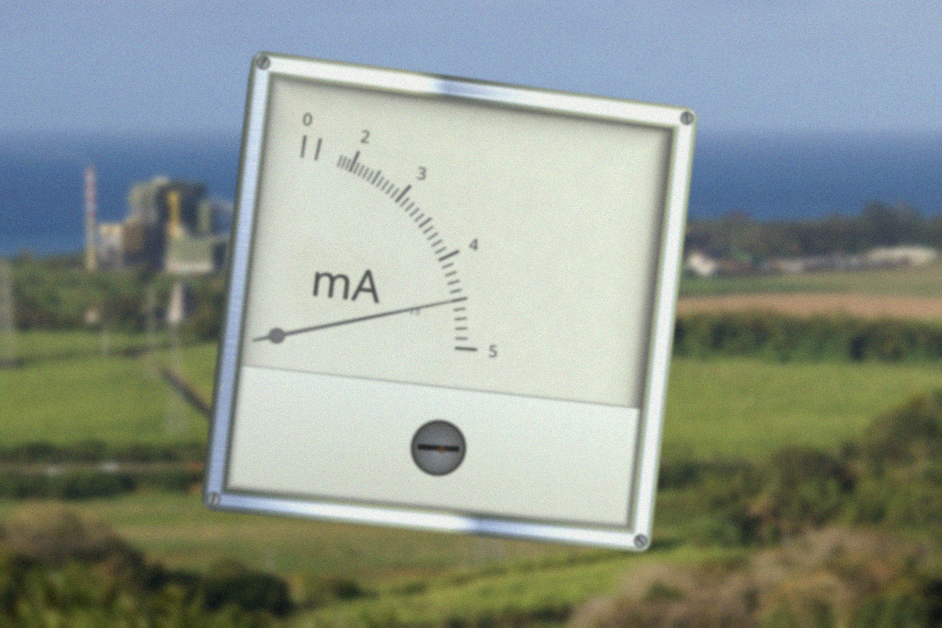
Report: 4.5,mA
